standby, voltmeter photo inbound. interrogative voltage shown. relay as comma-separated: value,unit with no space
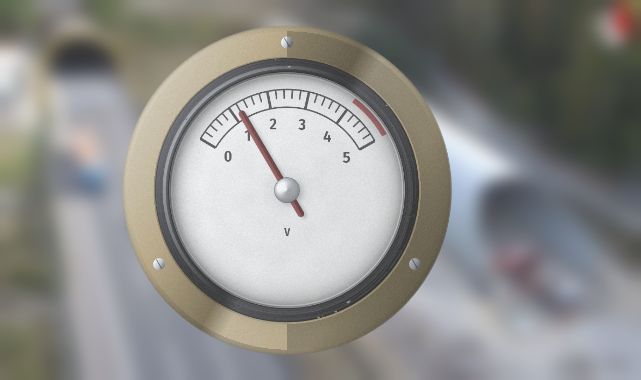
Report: 1.2,V
